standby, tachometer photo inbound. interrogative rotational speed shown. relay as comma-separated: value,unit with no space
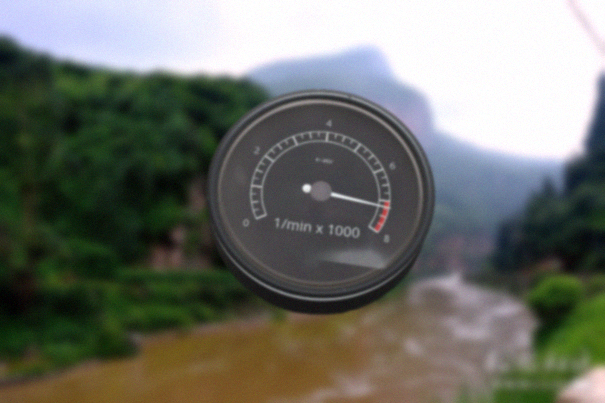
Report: 7250,rpm
